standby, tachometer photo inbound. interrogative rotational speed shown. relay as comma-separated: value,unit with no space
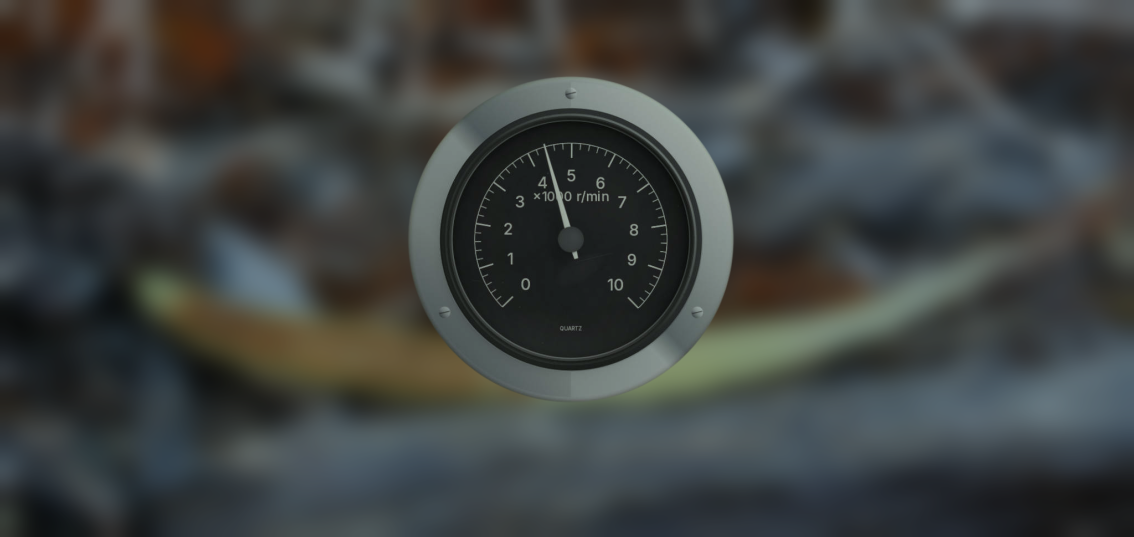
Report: 4400,rpm
